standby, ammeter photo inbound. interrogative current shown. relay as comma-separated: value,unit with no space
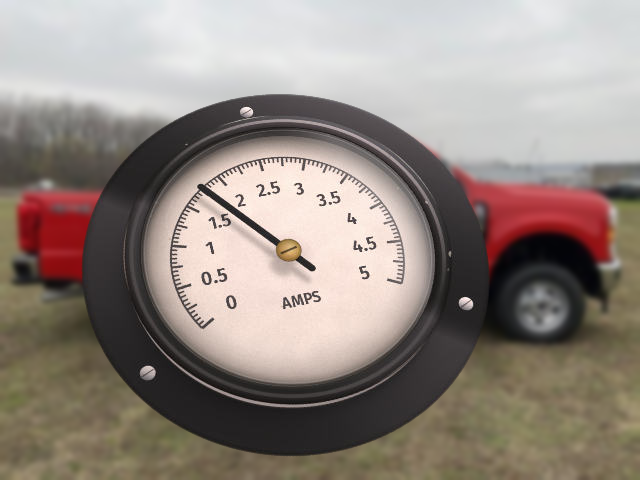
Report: 1.75,A
